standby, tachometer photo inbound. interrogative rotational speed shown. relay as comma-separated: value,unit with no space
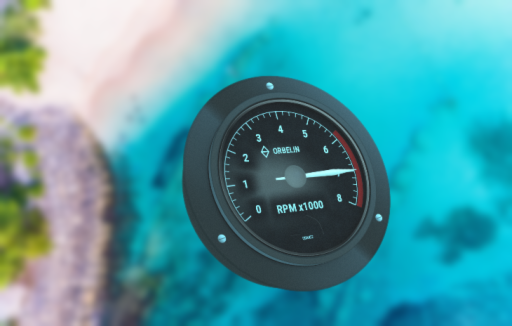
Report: 7000,rpm
